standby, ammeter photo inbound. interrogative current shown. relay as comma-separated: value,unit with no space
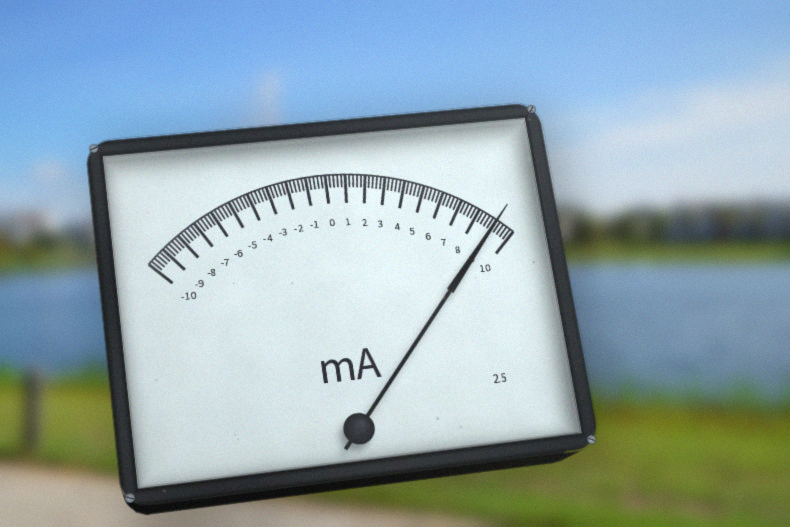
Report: 9,mA
